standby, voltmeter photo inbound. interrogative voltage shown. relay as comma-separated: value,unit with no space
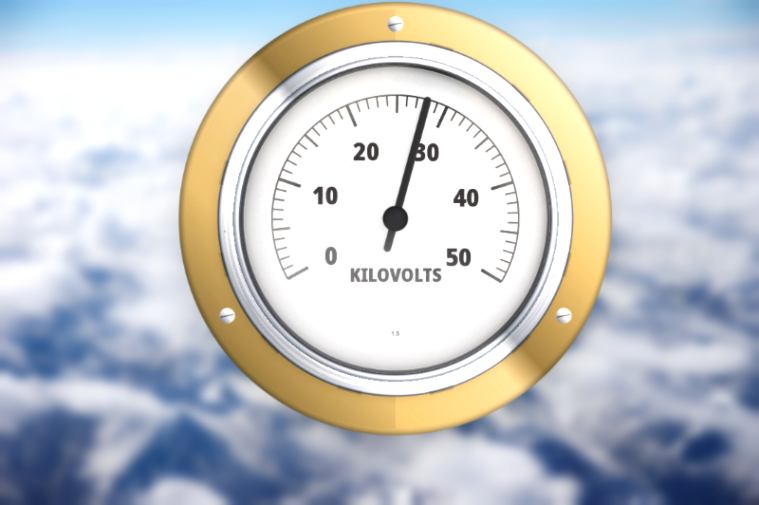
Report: 28,kV
